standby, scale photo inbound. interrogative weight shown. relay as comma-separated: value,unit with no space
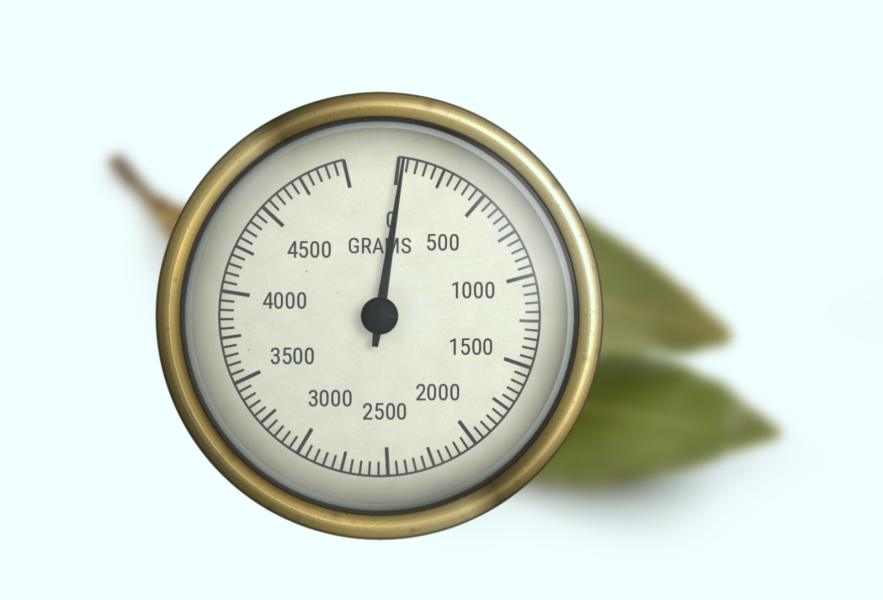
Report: 25,g
